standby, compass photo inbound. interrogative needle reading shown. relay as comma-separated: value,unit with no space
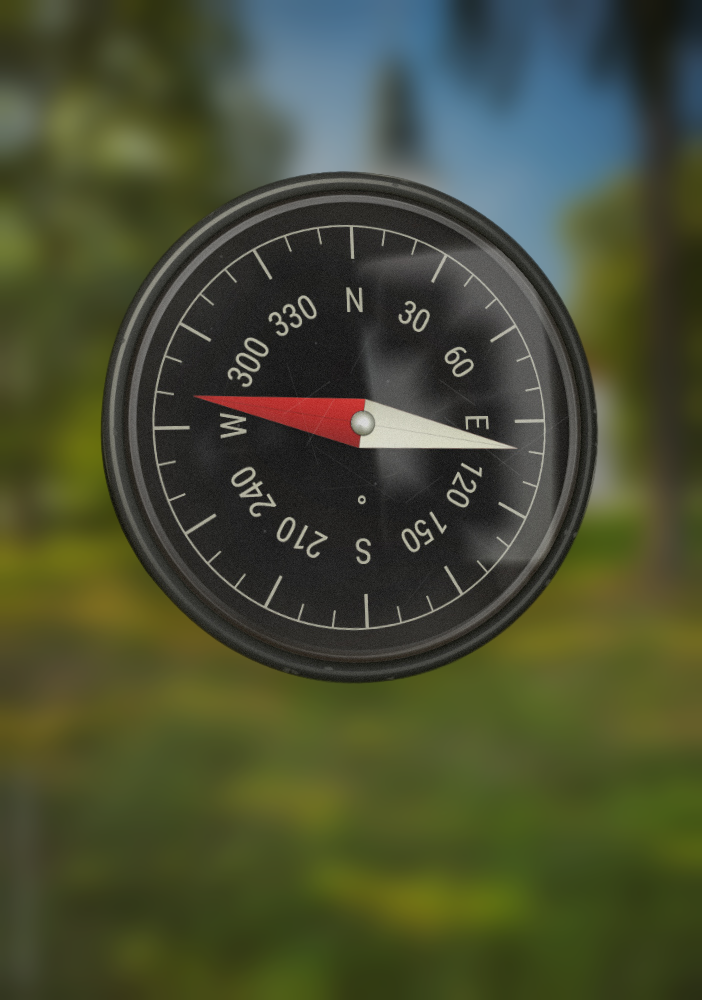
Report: 280,°
